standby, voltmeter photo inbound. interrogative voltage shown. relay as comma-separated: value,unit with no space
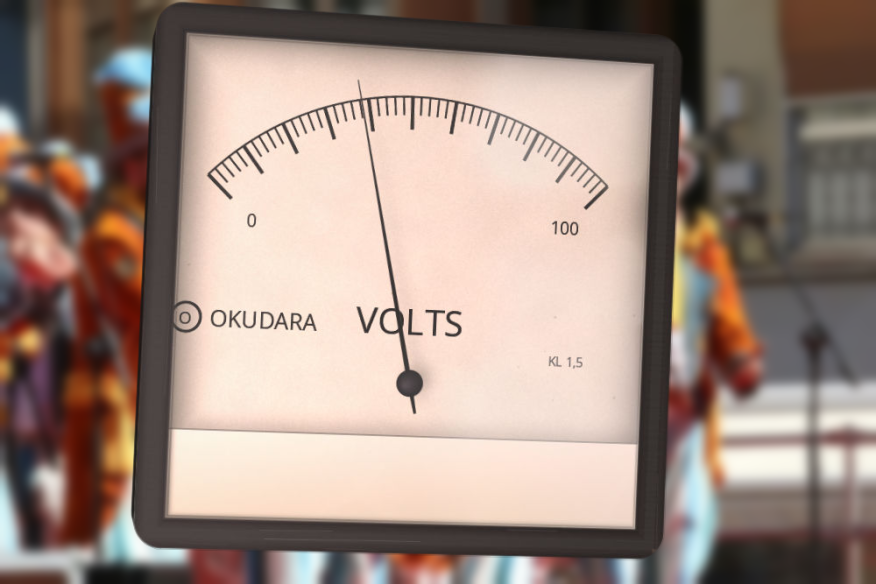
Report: 38,V
